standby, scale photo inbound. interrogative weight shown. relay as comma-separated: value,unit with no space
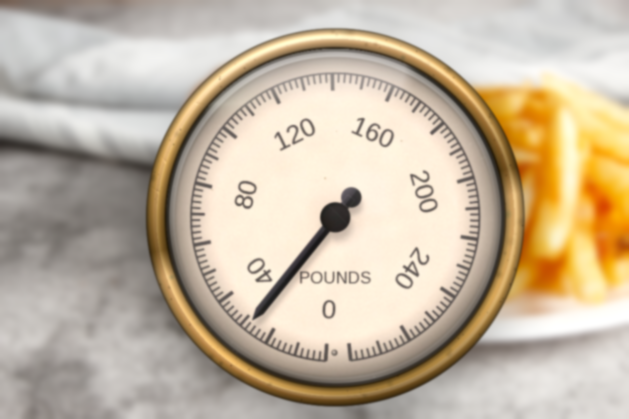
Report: 28,lb
